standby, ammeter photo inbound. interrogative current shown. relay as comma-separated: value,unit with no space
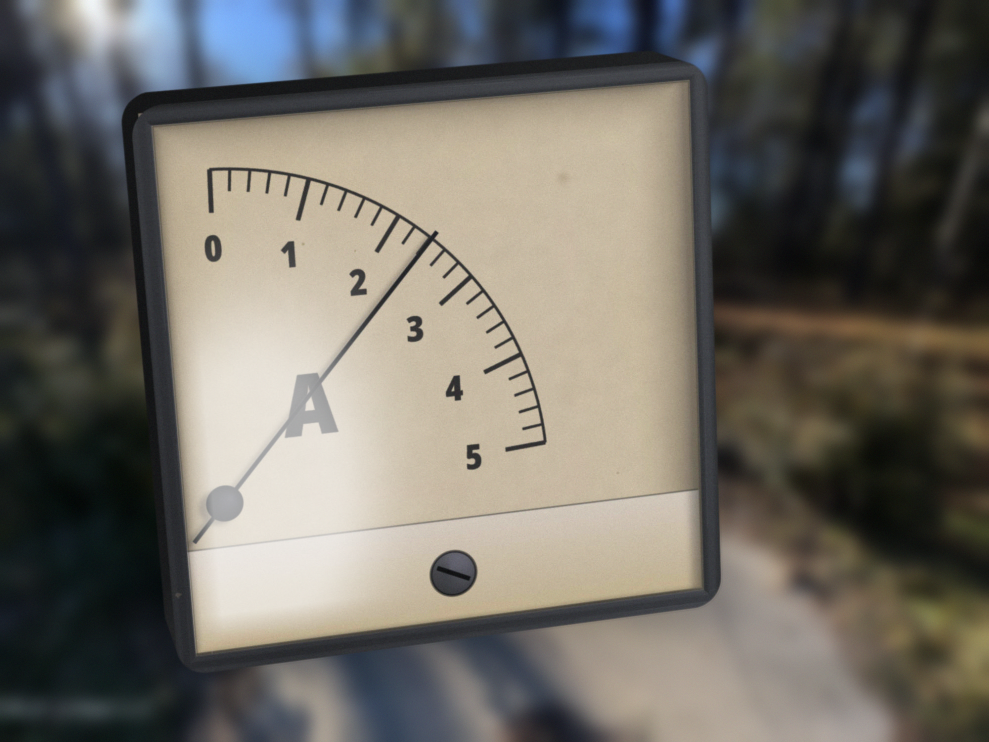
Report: 2.4,A
